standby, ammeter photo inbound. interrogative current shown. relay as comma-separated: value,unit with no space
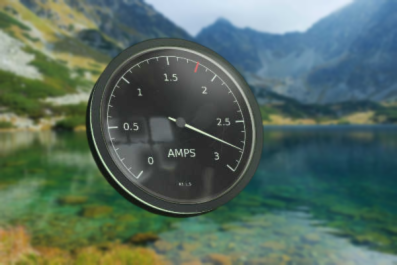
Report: 2.8,A
